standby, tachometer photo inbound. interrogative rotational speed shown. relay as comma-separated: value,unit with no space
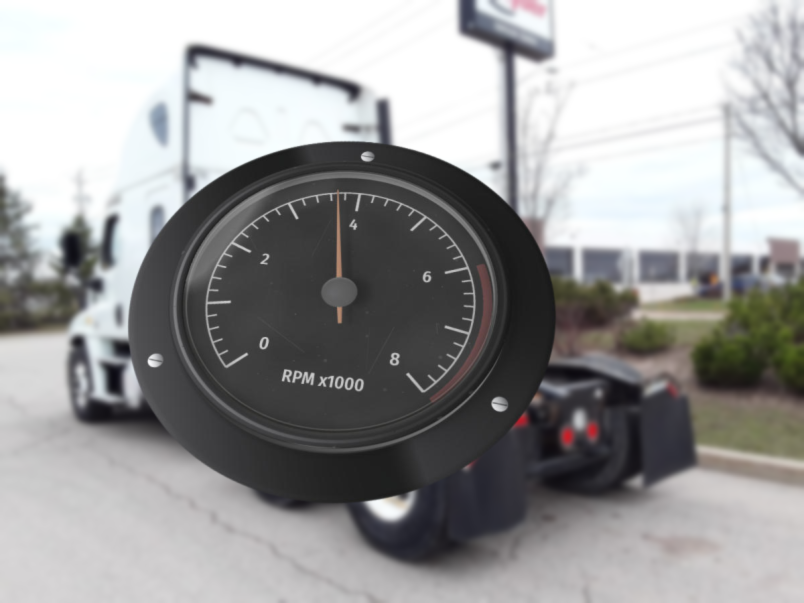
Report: 3700,rpm
